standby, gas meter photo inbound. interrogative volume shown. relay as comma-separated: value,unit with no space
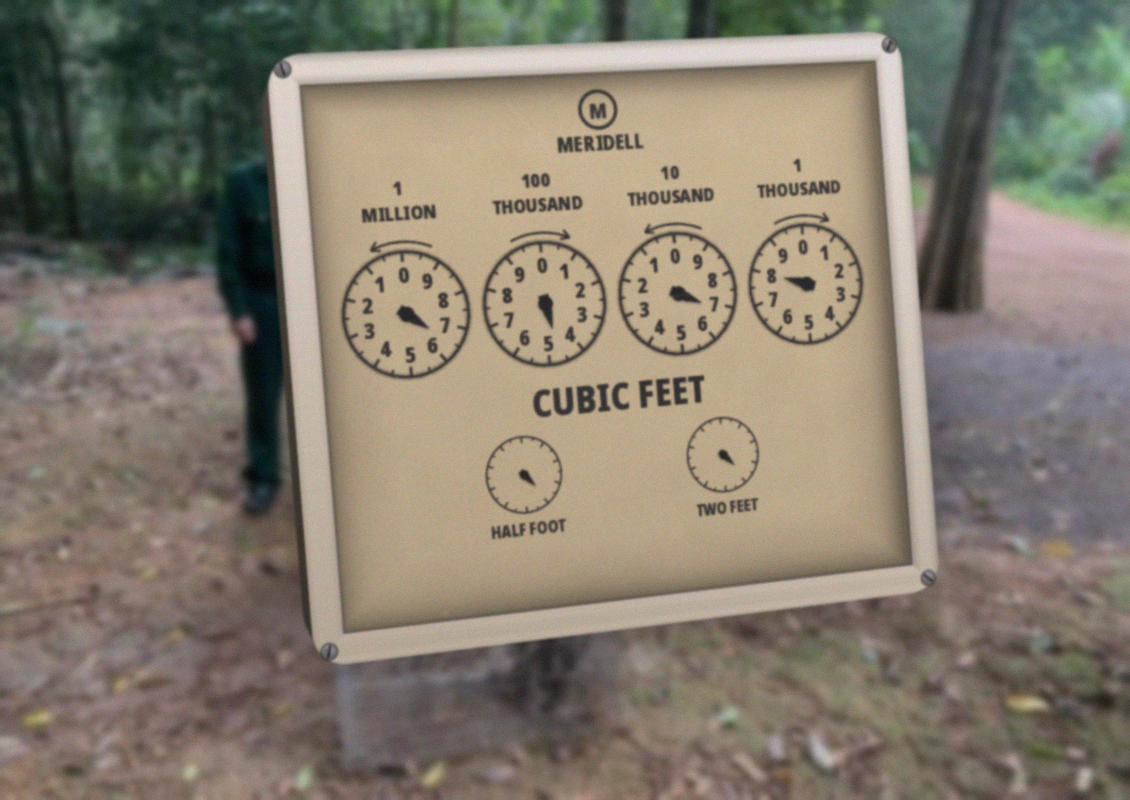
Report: 646800,ft³
